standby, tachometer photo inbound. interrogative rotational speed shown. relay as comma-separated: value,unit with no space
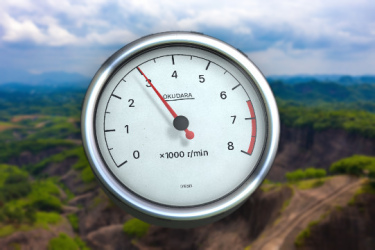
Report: 3000,rpm
